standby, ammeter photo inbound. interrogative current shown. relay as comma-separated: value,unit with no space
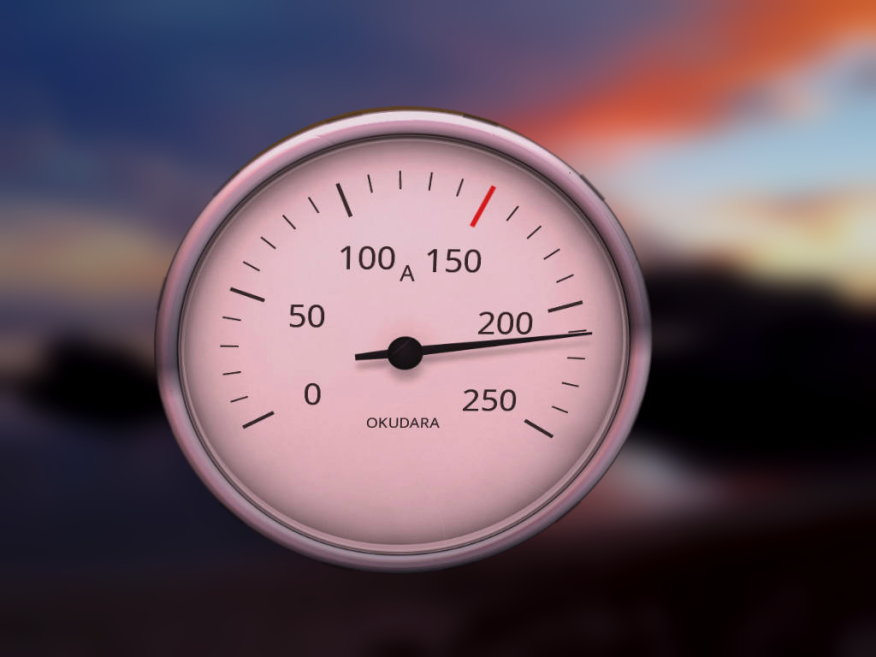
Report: 210,A
